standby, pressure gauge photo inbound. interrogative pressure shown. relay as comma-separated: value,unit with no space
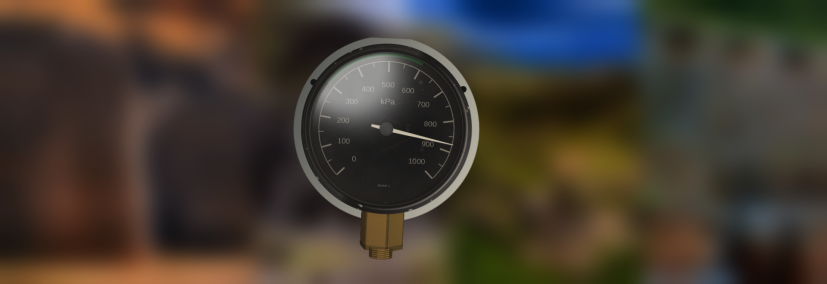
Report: 875,kPa
